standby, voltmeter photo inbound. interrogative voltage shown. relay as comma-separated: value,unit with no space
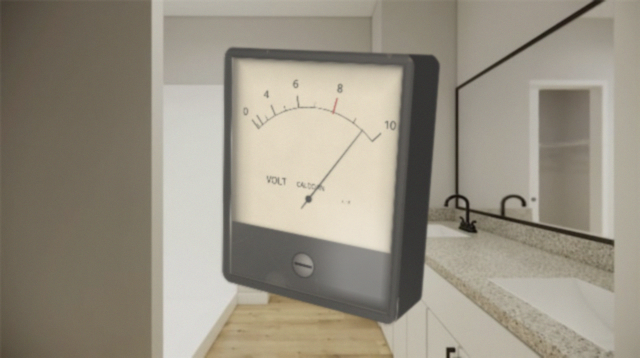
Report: 9.5,V
